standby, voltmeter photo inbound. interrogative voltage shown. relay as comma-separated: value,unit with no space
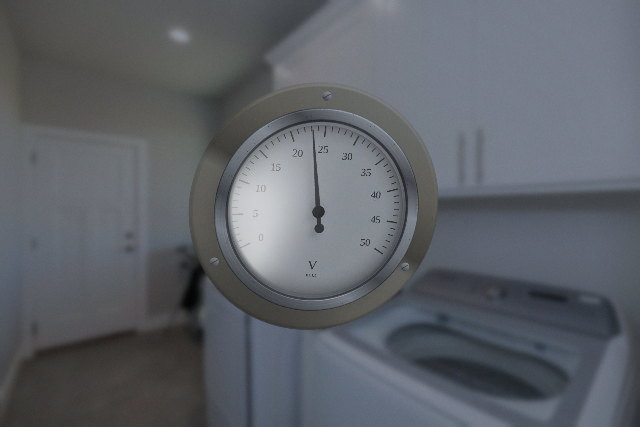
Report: 23,V
